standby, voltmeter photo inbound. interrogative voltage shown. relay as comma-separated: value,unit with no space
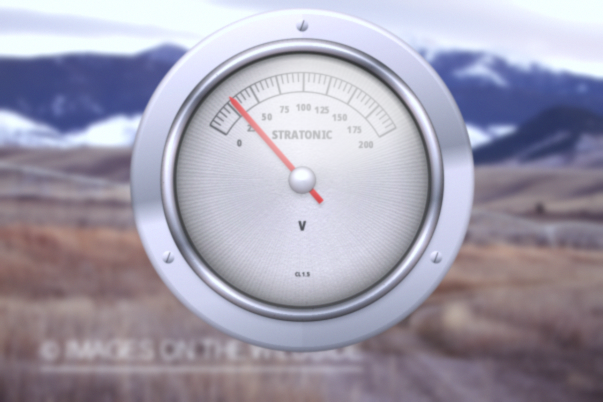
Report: 30,V
